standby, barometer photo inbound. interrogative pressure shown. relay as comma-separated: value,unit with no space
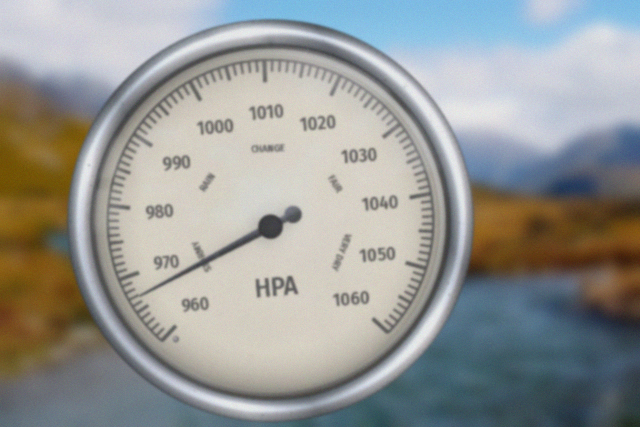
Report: 967,hPa
